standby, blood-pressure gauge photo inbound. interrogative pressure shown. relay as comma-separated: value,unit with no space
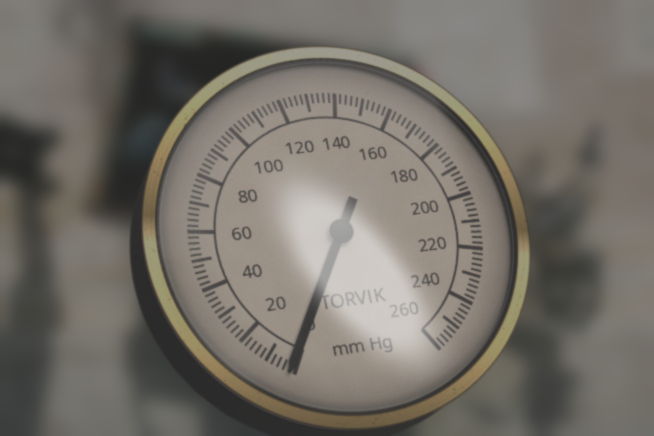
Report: 2,mmHg
